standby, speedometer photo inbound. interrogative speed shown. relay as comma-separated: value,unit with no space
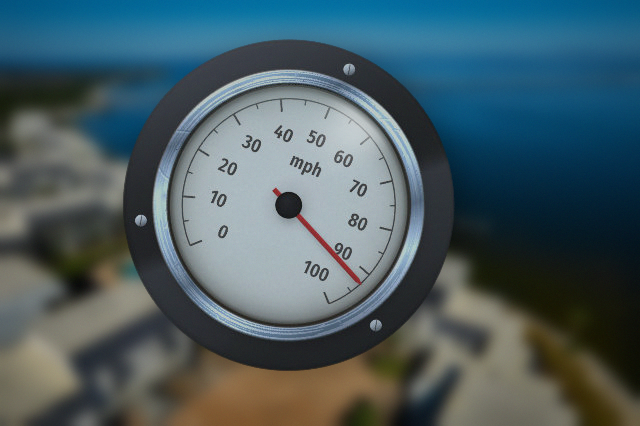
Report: 92.5,mph
